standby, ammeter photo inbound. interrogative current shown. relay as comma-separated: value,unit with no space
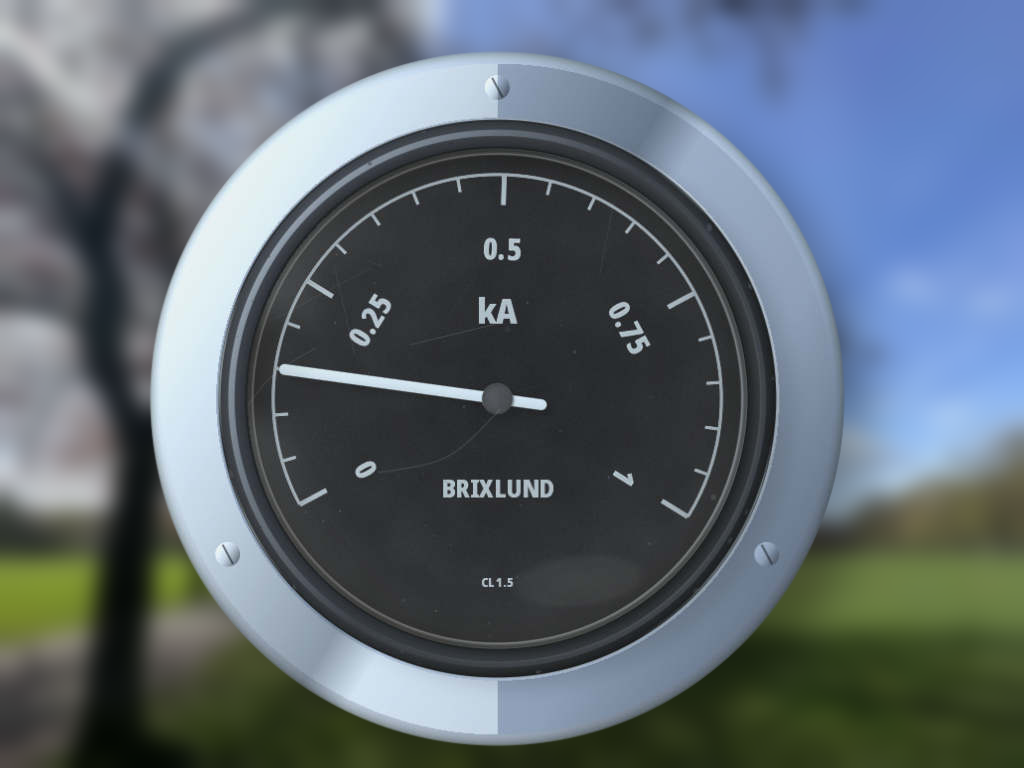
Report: 0.15,kA
